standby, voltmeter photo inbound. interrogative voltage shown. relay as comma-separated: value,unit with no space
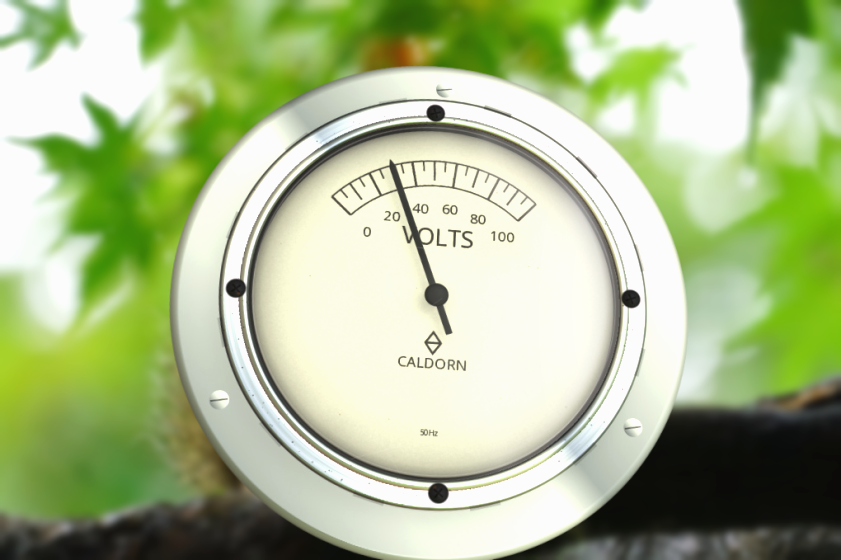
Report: 30,V
